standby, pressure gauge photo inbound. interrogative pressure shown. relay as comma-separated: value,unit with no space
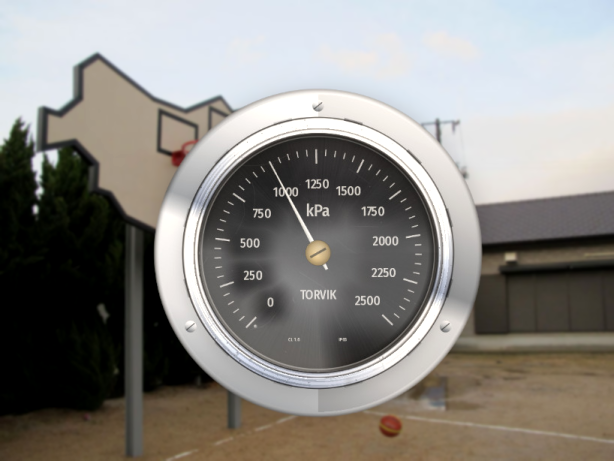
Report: 1000,kPa
